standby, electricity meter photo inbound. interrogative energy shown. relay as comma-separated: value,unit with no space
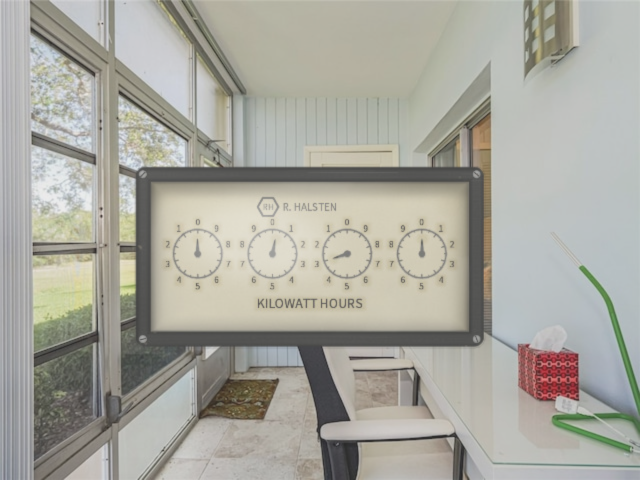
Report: 30,kWh
